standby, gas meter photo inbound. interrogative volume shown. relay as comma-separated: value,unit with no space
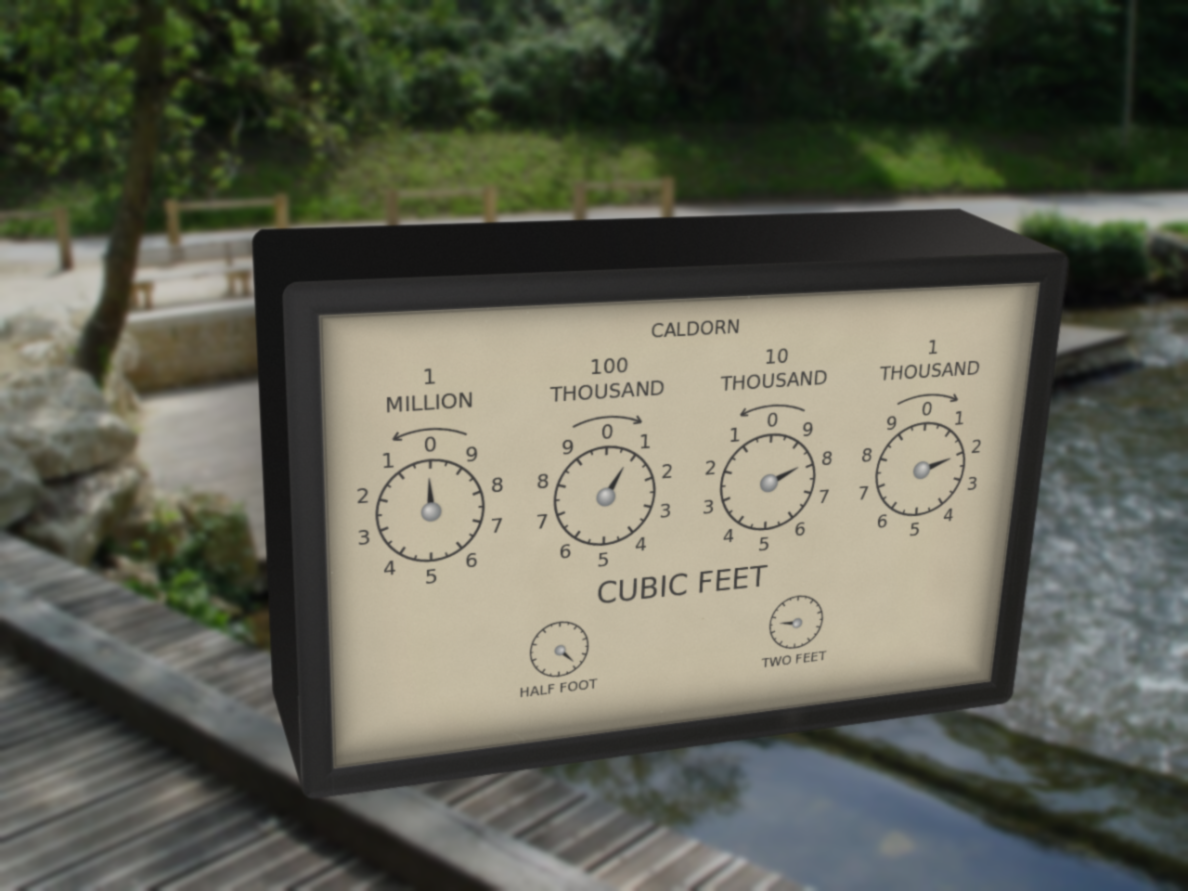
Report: 8200,ft³
